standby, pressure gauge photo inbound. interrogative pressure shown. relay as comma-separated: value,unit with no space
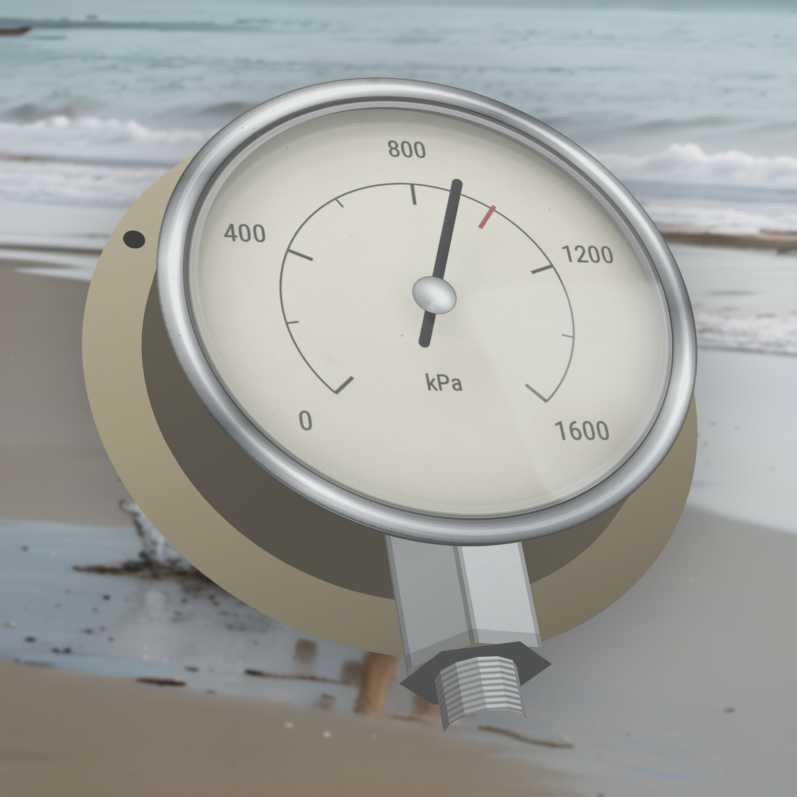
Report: 900,kPa
